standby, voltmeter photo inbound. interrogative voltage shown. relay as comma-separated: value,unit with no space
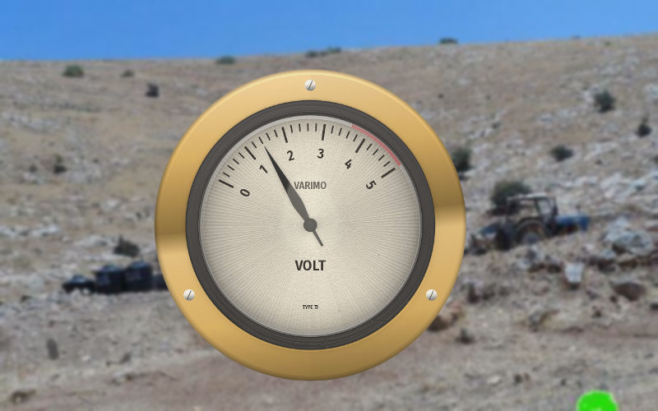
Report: 1.4,V
